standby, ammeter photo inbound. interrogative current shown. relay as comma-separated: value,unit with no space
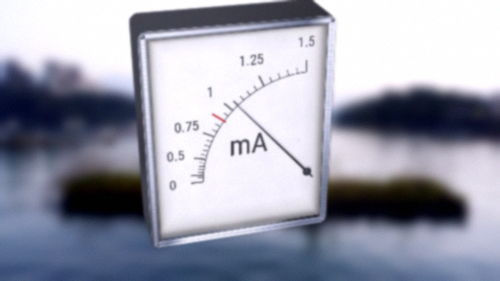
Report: 1.05,mA
